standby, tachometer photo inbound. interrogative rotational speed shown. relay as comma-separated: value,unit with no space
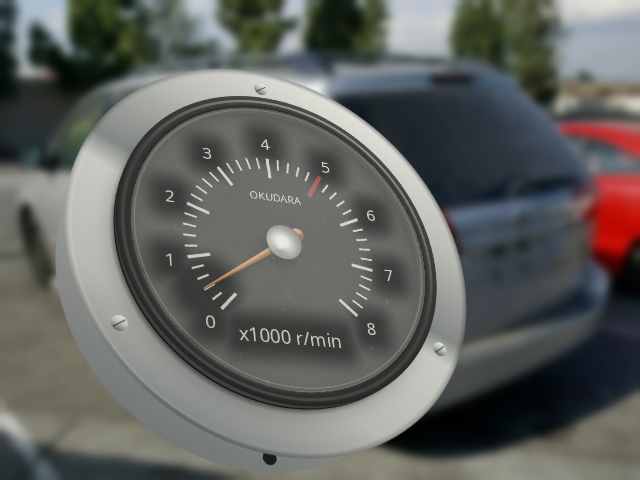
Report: 400,rpm
